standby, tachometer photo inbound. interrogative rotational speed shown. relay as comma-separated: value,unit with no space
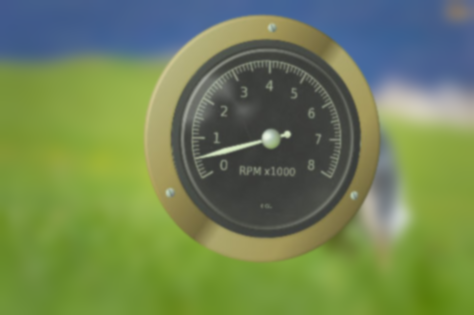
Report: 500,rpm
